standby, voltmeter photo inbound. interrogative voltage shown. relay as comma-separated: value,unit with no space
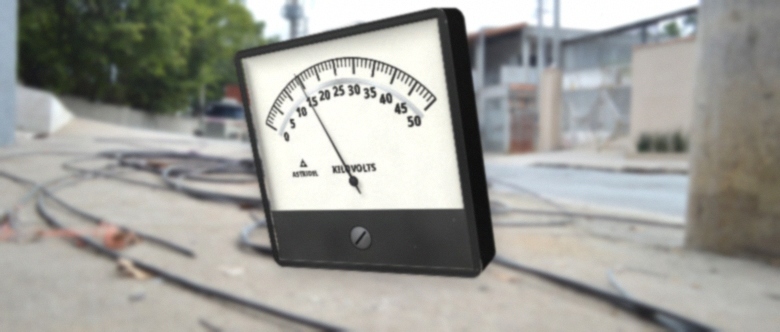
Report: 15,kV
